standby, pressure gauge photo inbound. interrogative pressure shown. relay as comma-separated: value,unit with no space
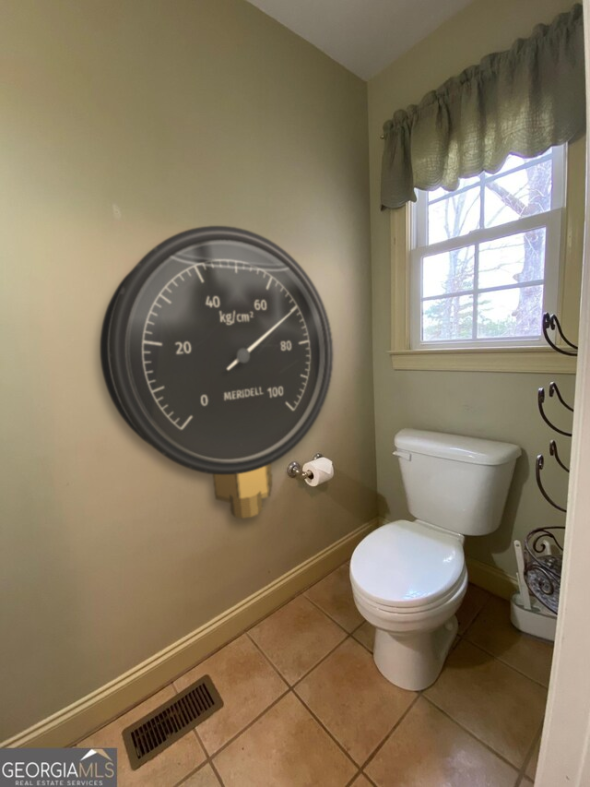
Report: 70,kg/cm²
